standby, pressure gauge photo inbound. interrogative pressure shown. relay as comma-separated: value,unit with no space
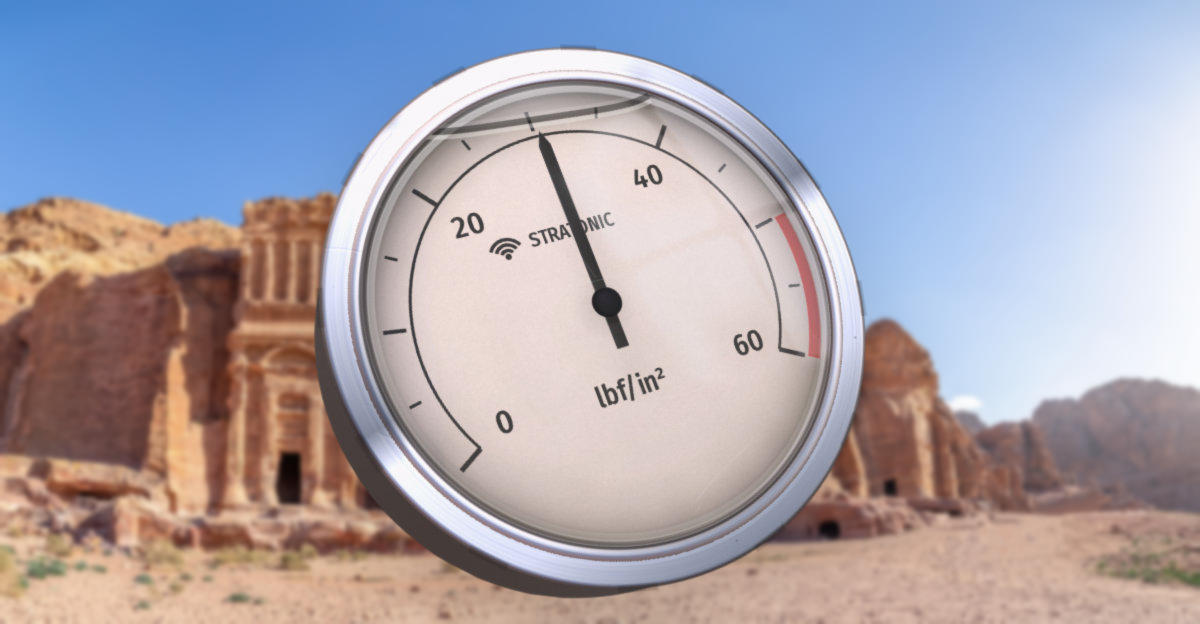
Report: 30,psi
